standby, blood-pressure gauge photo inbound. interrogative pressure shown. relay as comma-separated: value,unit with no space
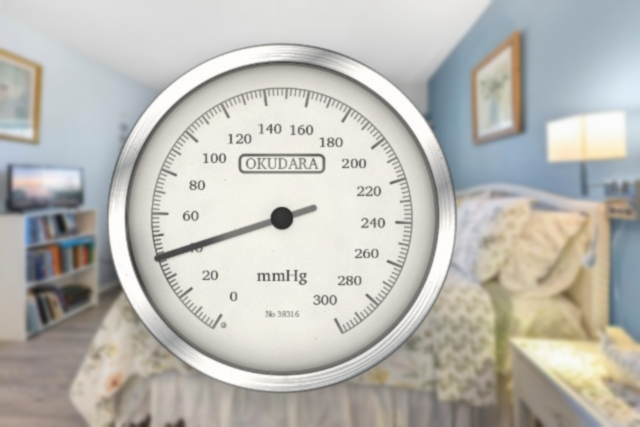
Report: 40,mmHg
